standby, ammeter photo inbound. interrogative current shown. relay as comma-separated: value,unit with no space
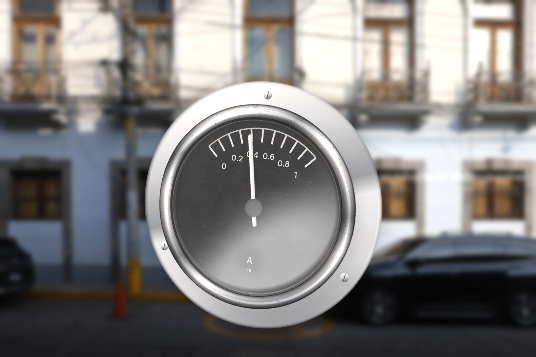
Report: 0.4,A
